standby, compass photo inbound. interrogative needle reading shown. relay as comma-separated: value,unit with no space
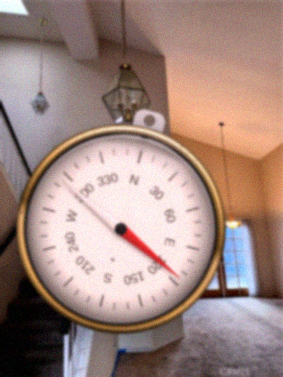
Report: 115,°
